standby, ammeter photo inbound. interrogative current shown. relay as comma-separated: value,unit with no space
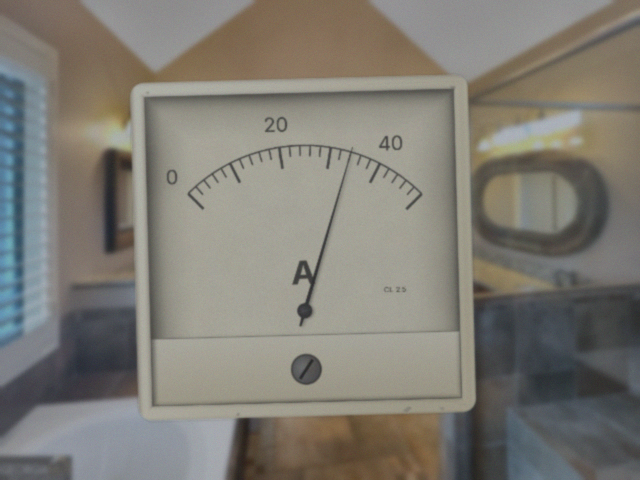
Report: 34,A
